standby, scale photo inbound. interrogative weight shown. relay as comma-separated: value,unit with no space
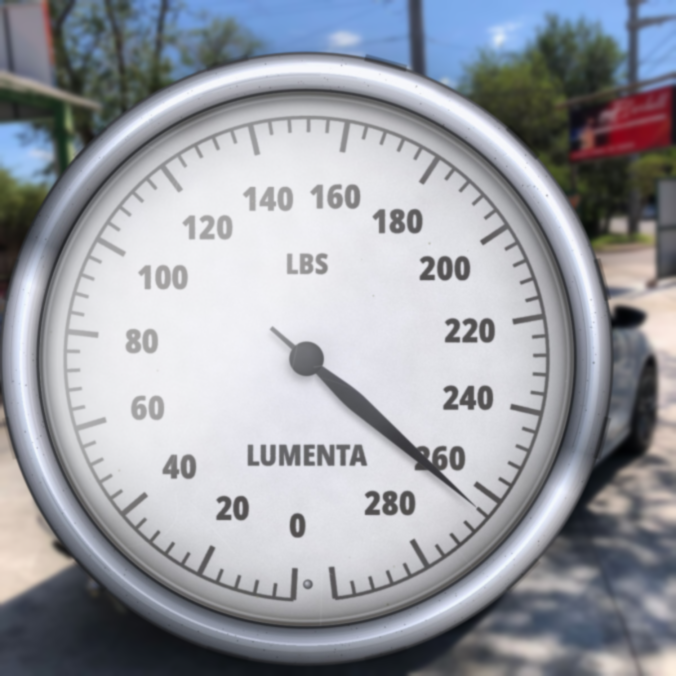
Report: 264,lb
